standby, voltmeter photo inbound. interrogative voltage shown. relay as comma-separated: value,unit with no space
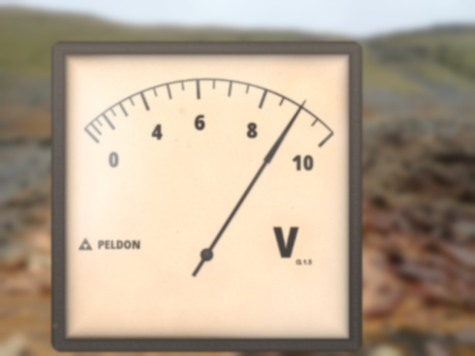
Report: 9,V
